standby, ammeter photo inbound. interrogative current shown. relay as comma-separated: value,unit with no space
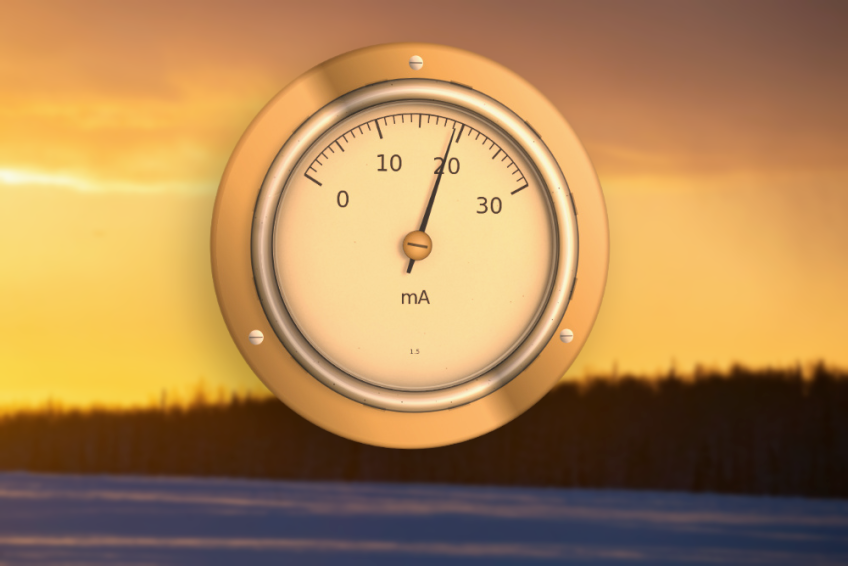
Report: 19,mA
